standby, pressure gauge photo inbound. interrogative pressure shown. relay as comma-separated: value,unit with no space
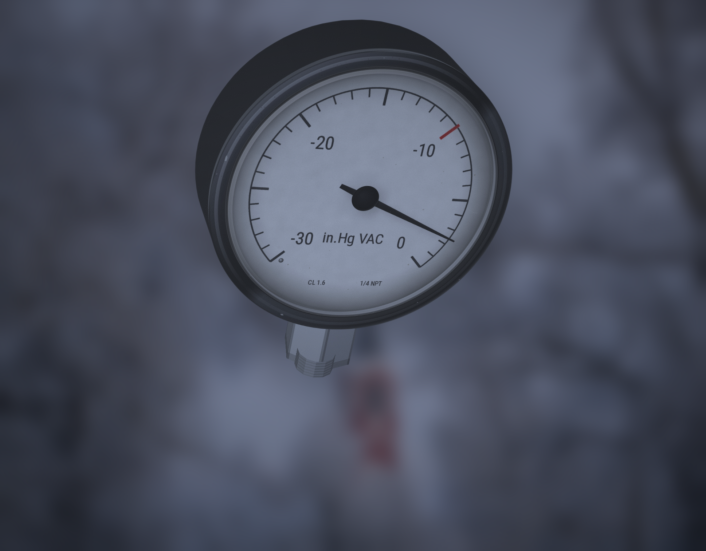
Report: -2.5,inHg
